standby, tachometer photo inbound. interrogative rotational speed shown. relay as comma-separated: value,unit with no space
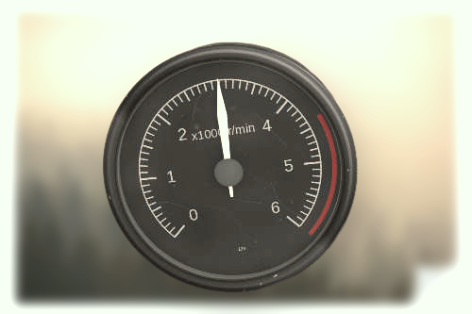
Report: 3000,rpm
